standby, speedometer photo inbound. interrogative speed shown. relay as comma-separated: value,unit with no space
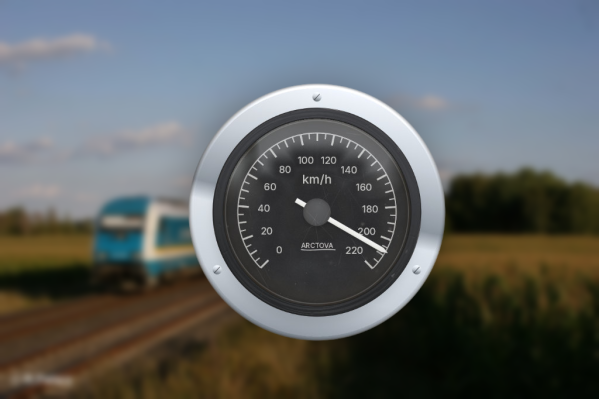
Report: 207.5,km/h
